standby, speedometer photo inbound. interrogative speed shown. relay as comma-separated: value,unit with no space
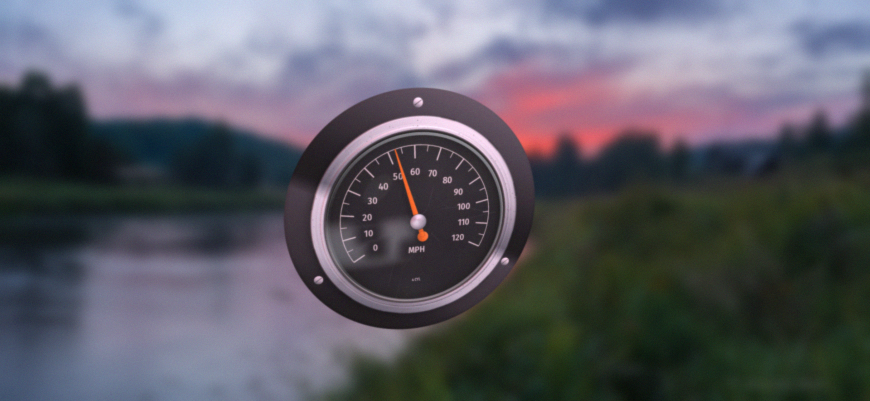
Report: 52.5,mph
